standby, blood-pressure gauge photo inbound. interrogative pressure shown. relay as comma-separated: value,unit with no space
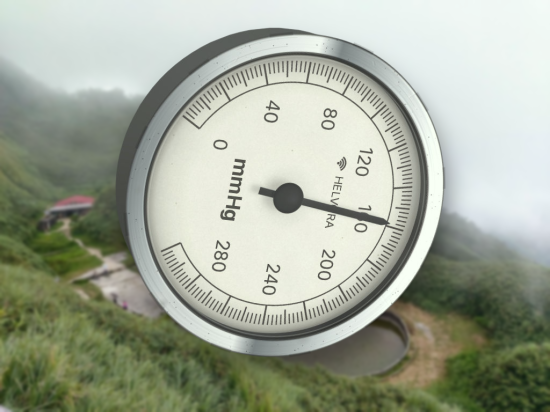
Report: 158,mmHg
